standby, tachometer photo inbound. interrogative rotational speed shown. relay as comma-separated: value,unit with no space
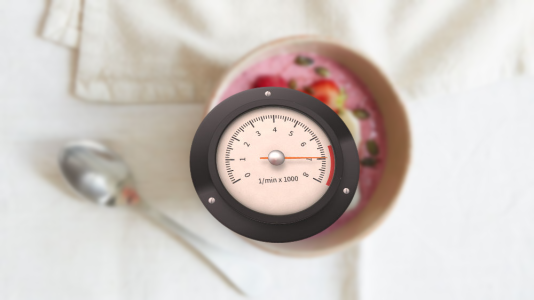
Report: 7000,rpm
